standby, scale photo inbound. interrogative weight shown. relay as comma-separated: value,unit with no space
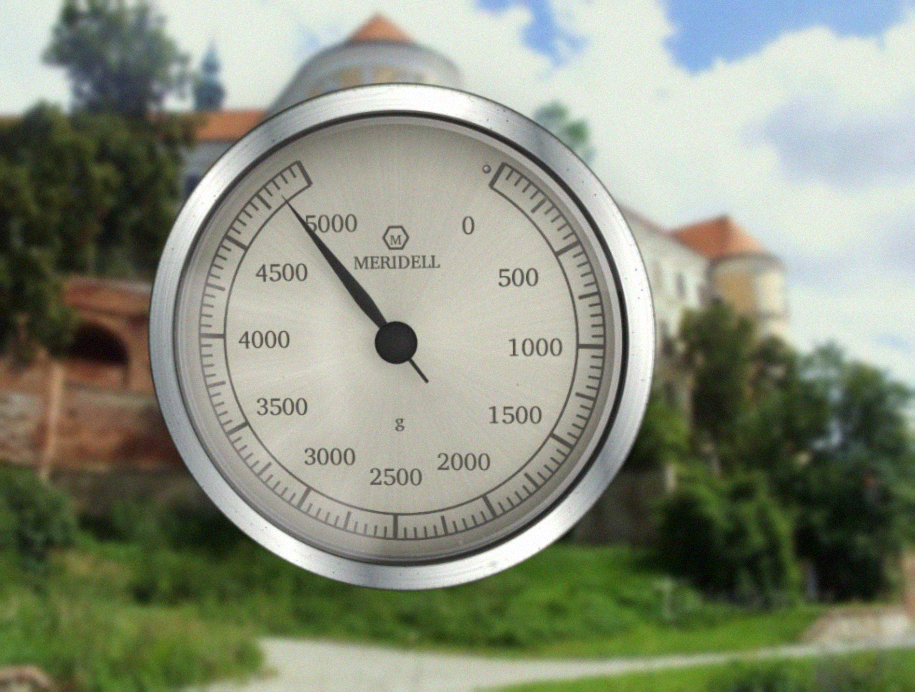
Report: 4850,g
